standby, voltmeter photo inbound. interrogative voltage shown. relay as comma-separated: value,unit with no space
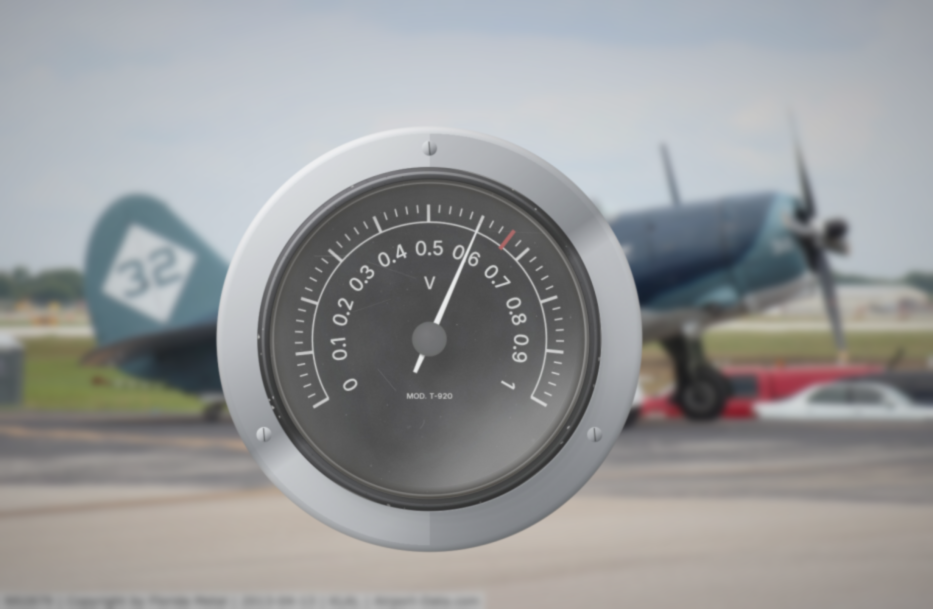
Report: 0.6,V
